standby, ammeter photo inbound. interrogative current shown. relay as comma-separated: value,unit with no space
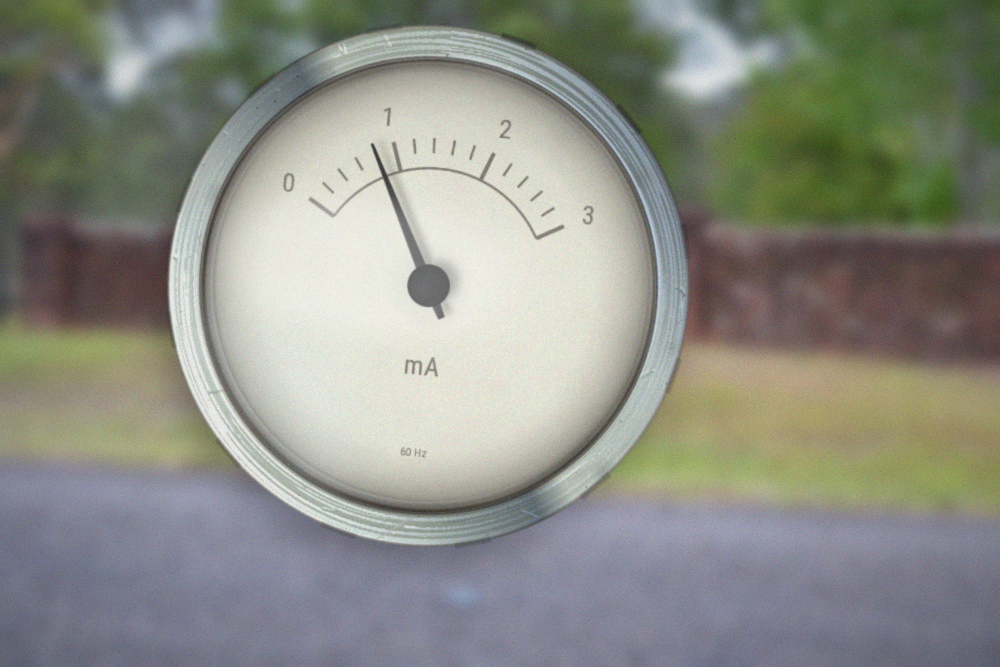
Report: 0.8,mA
